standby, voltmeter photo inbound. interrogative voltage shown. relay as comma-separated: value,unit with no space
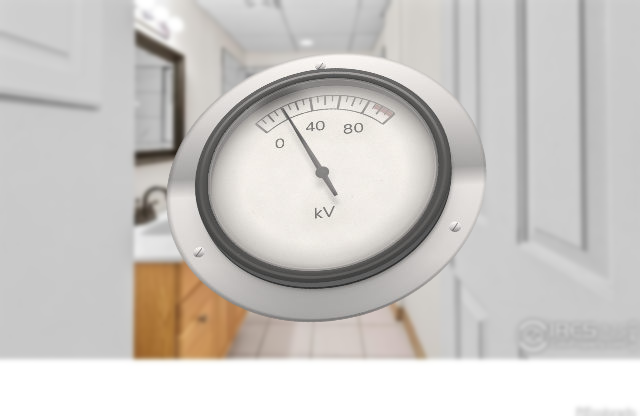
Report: 20,kV
